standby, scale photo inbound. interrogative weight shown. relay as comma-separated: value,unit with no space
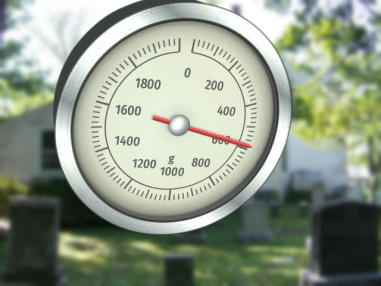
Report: 580,g
